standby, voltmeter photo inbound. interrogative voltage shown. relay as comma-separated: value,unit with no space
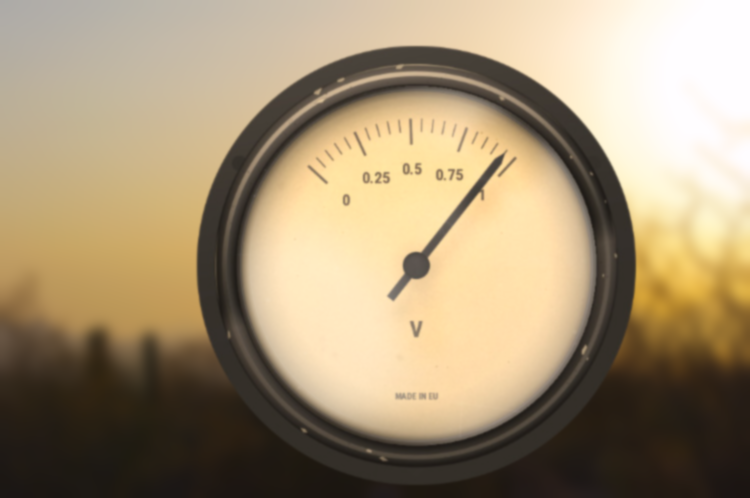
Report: 0.95,V
